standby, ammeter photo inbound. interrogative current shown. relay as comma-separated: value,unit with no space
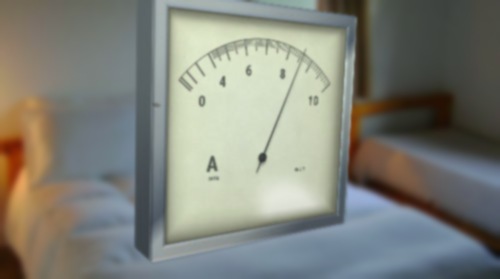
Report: 8.5,A
